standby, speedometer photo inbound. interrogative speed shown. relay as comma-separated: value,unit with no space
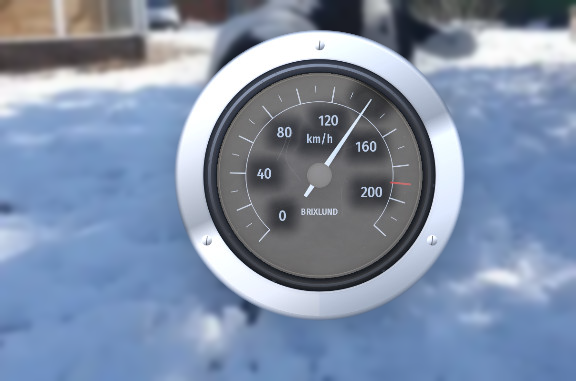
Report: 140,km/h
